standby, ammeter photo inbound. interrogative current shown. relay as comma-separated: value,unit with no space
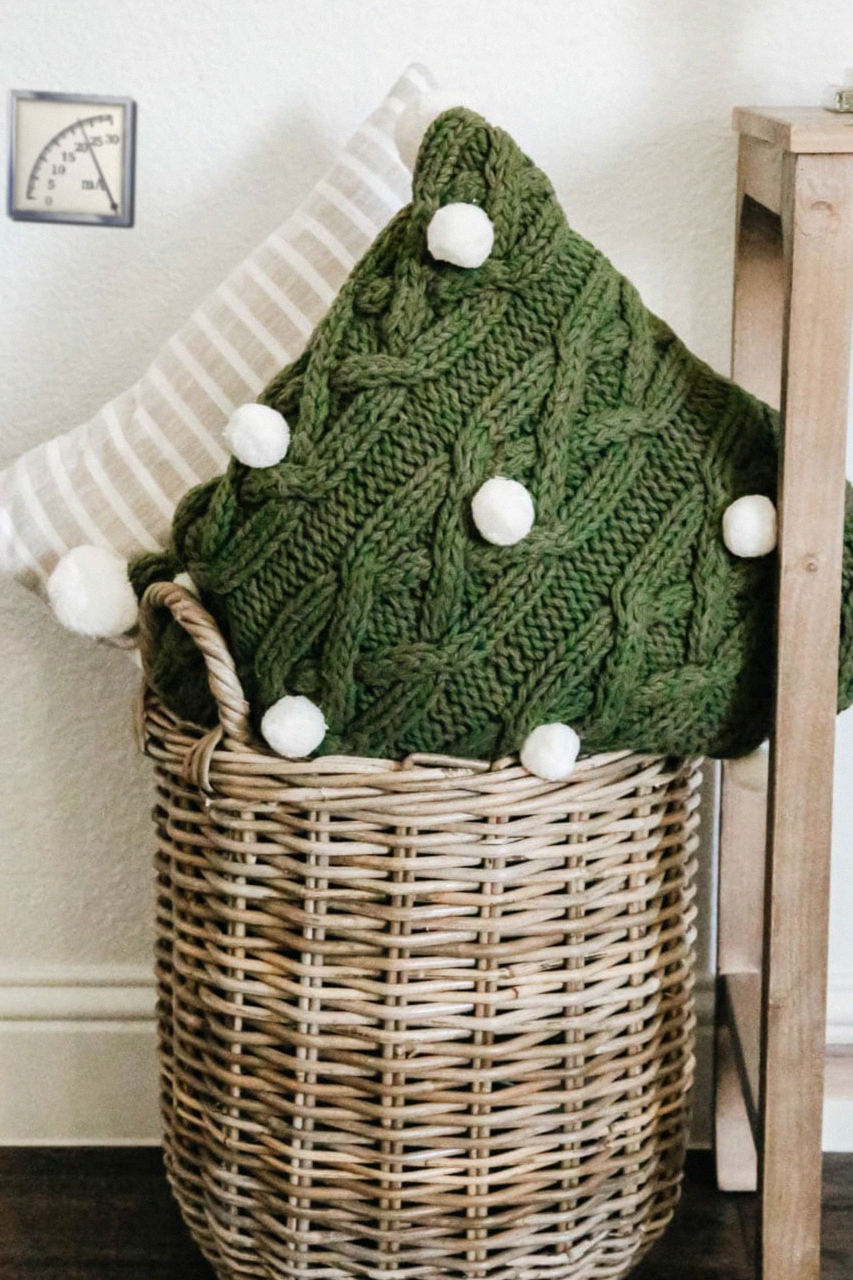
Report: 22.5,mA
